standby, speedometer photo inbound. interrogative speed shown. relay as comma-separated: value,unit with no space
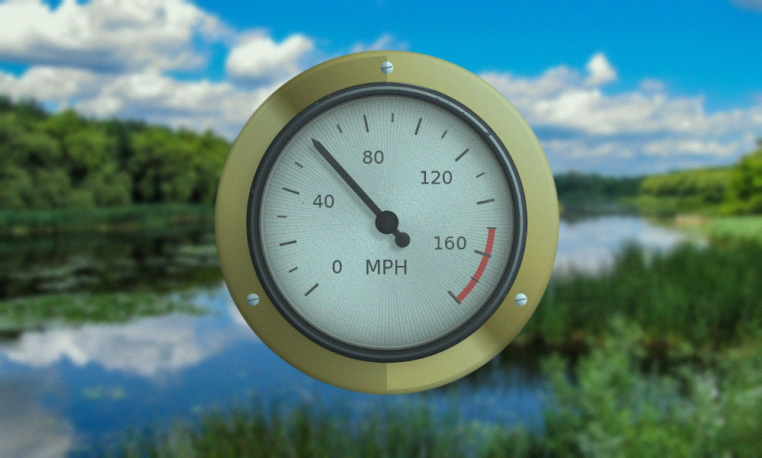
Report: 60,mph
